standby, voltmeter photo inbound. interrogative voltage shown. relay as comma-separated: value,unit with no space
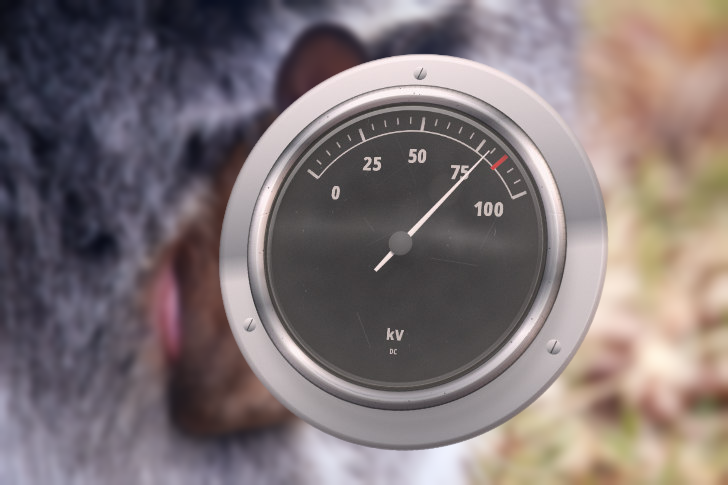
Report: 80,kV
